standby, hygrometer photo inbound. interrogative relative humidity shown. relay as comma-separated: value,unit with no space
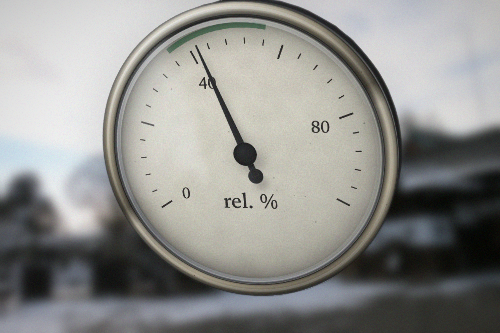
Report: 42,%
